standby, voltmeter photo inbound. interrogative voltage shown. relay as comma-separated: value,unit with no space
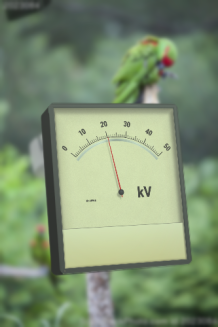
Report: 20,kV
